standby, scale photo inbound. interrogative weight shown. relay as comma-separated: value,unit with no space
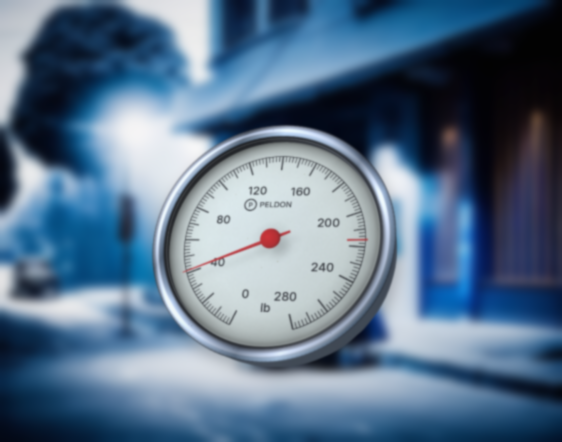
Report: 40,lb
